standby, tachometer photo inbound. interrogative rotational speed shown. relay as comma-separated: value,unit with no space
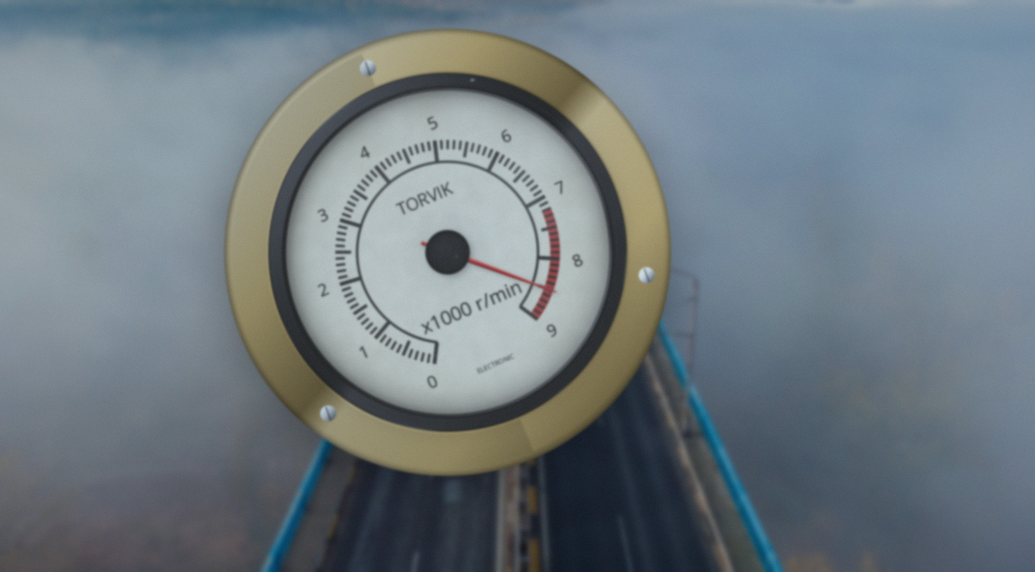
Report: 8500,rpm
